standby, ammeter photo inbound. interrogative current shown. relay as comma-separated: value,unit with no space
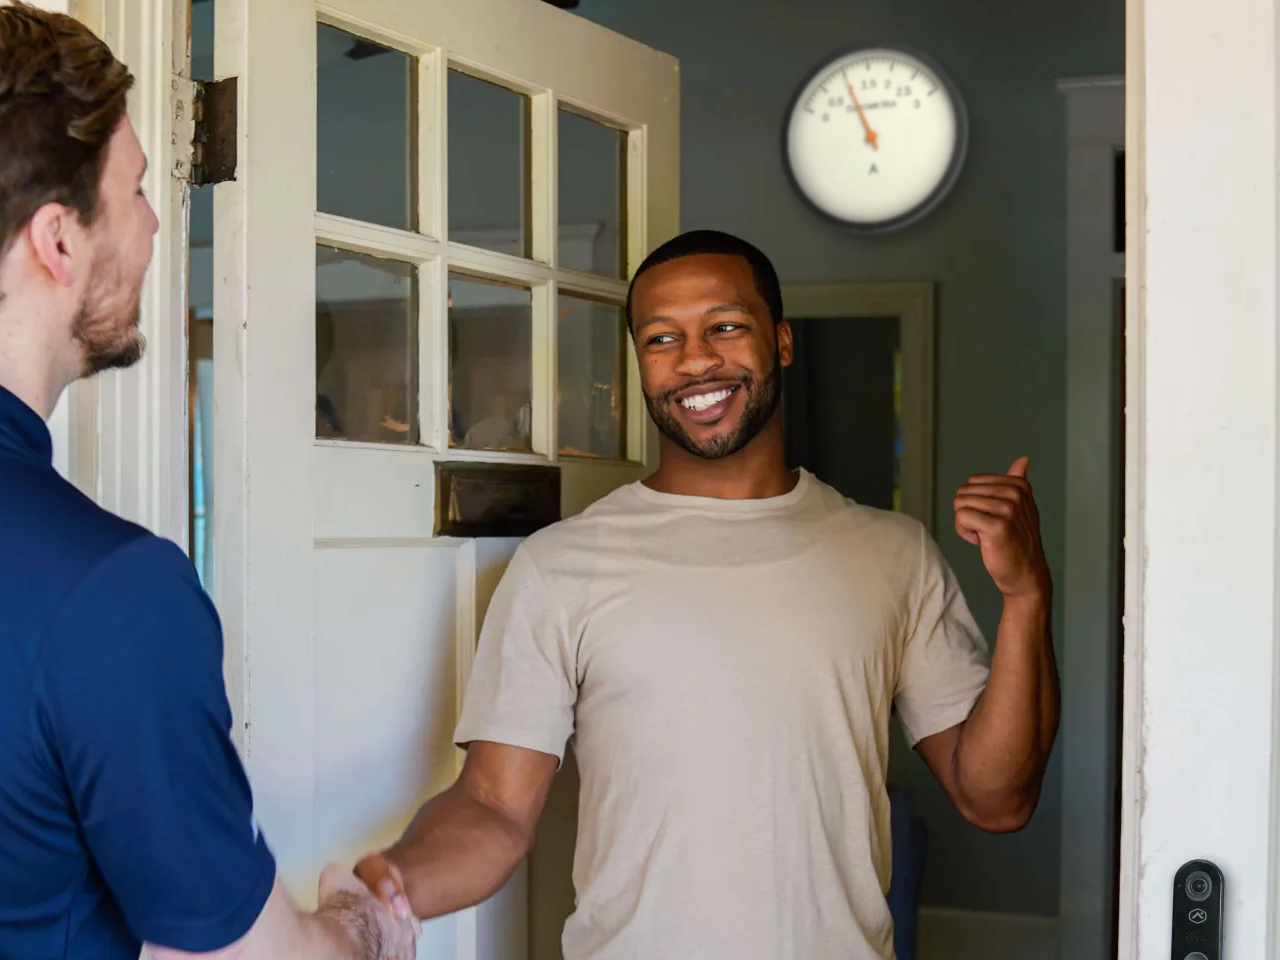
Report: 1,A
